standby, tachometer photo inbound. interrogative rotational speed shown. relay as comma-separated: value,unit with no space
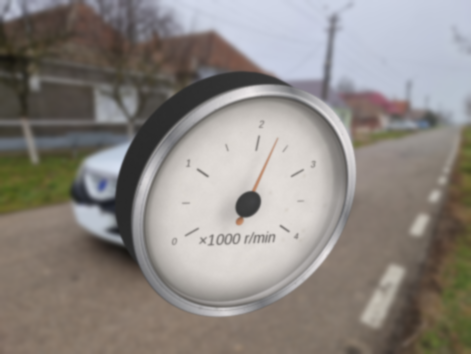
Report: 2250,rpm
